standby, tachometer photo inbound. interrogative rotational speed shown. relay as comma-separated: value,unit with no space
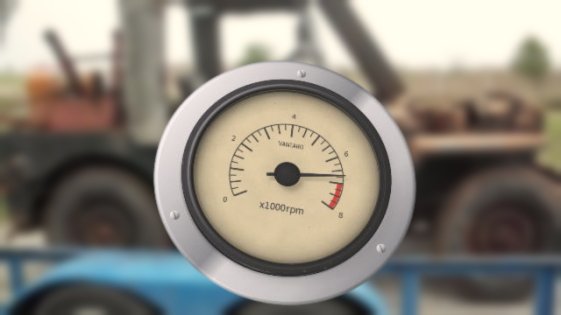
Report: 6750,rpm
